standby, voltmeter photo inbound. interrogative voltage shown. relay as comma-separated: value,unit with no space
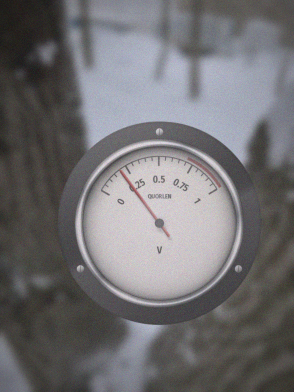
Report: 0.2,V
